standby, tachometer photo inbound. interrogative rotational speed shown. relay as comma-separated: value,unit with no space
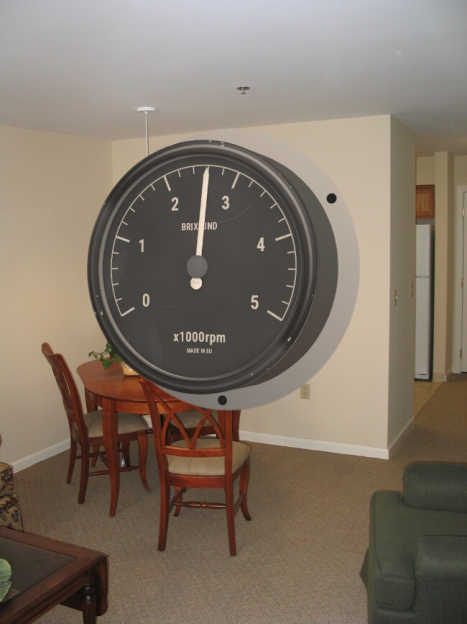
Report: 2600,rpm
